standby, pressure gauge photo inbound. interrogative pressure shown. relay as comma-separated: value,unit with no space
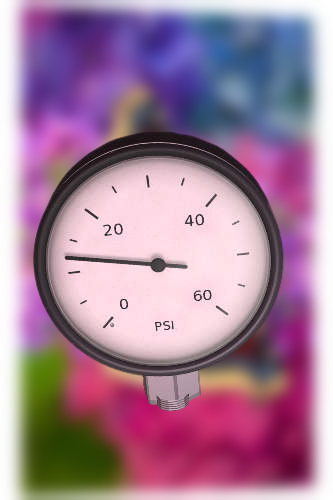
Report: 12.5,psi
